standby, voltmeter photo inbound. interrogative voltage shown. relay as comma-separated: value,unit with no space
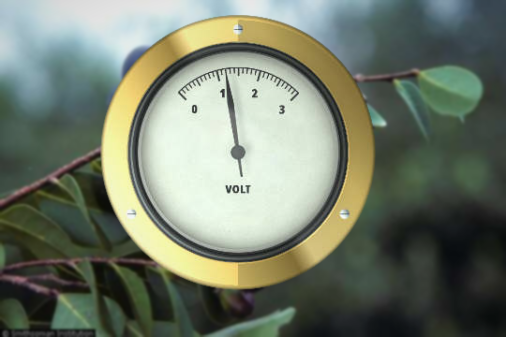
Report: 1.2,V
